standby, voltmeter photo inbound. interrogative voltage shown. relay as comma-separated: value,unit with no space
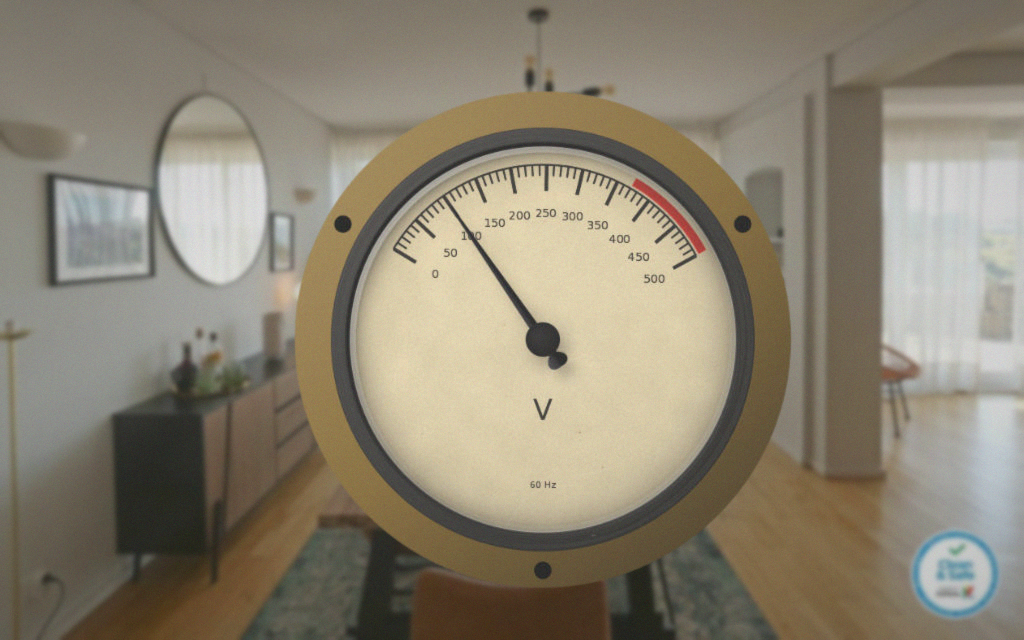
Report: 100,V
